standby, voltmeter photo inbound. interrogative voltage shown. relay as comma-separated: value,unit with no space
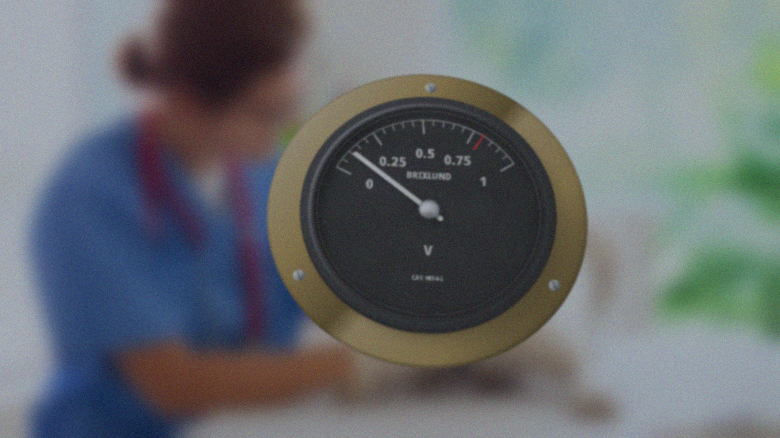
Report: 0.1,V
